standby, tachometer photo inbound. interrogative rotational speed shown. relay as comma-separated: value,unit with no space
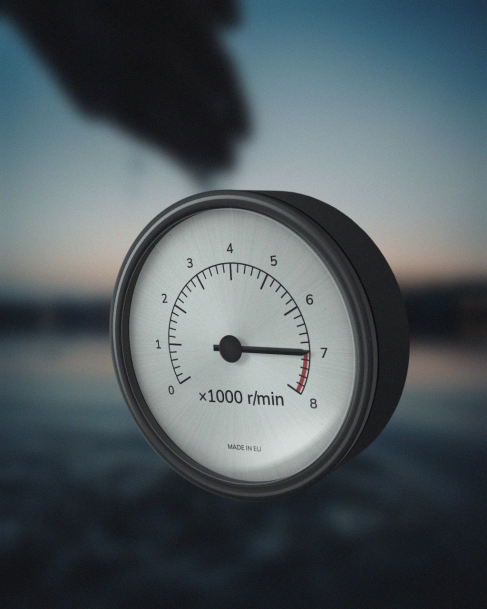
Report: 7000,rpm
